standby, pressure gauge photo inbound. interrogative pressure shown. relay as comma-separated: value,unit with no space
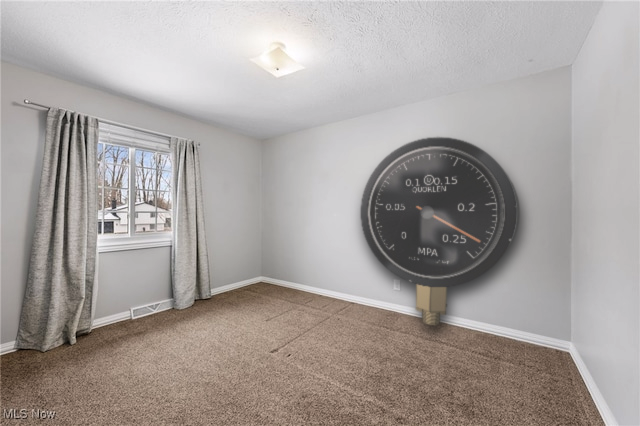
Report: 0.235,MPa
